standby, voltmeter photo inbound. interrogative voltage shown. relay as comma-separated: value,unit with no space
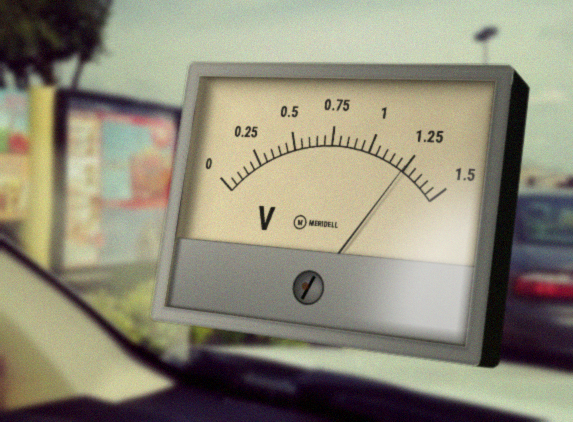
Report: 1.25,V
